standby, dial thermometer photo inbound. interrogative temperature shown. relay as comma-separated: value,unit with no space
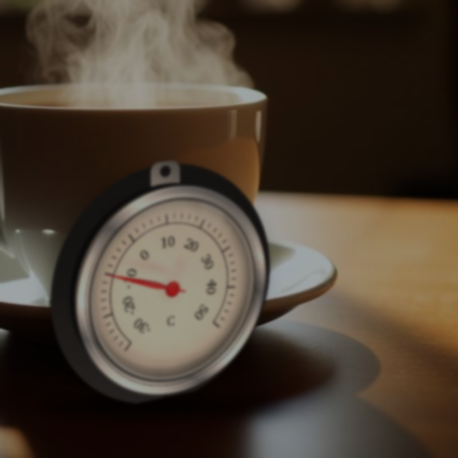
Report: -10,°C
